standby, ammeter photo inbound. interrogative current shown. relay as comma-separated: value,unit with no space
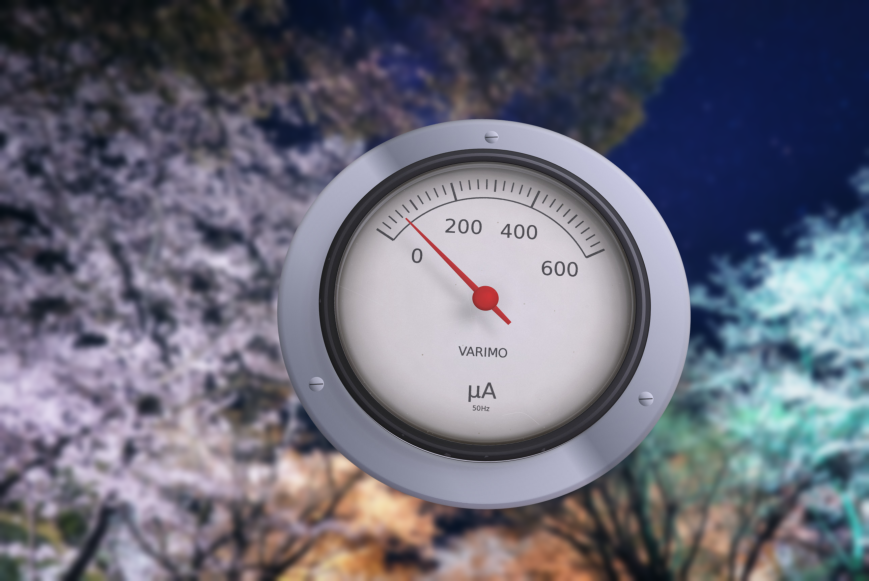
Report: 60,µA
